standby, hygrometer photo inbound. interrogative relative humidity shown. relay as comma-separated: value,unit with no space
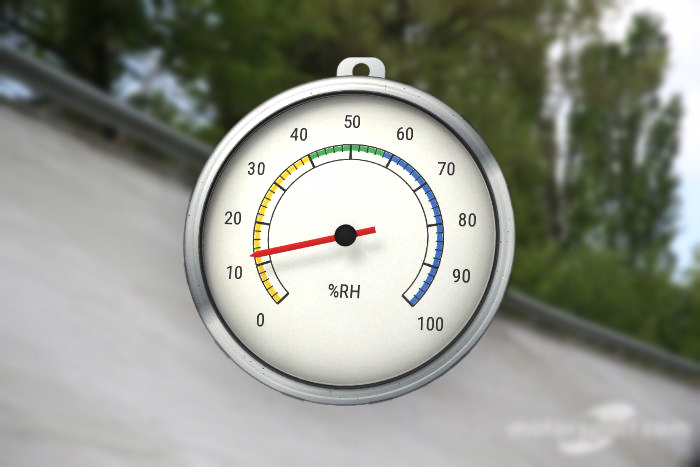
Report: 12,%
